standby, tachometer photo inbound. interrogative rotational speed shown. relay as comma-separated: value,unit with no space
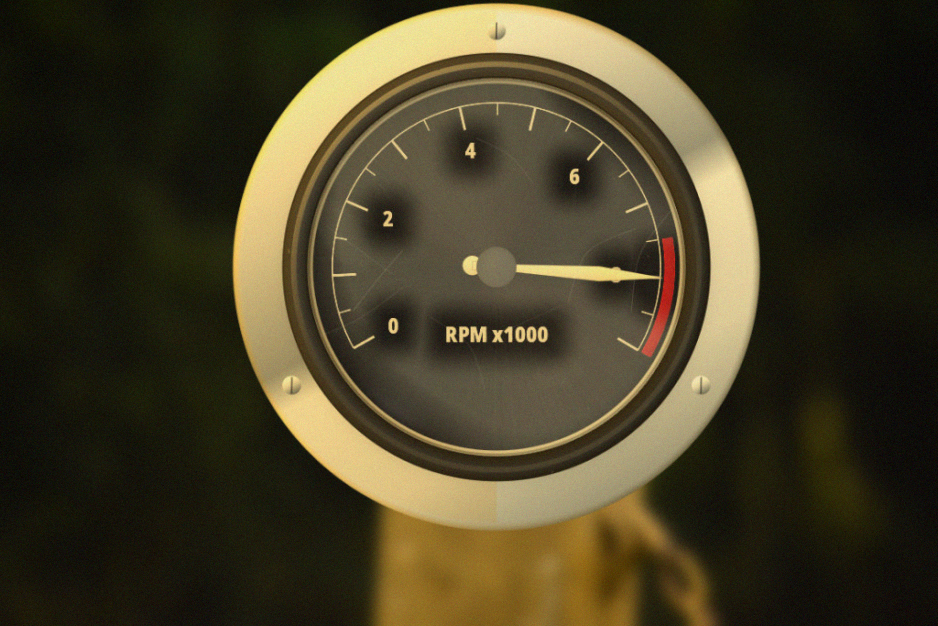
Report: 8000,rpm
